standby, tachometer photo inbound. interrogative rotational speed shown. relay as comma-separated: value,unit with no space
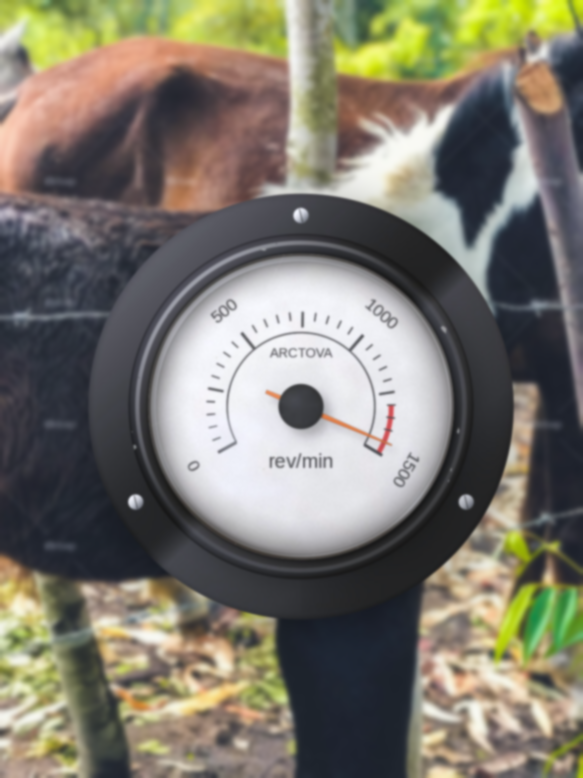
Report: 1450,rpm
